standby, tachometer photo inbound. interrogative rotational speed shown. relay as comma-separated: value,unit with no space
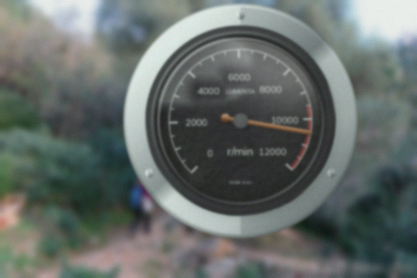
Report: 10500,rpm
